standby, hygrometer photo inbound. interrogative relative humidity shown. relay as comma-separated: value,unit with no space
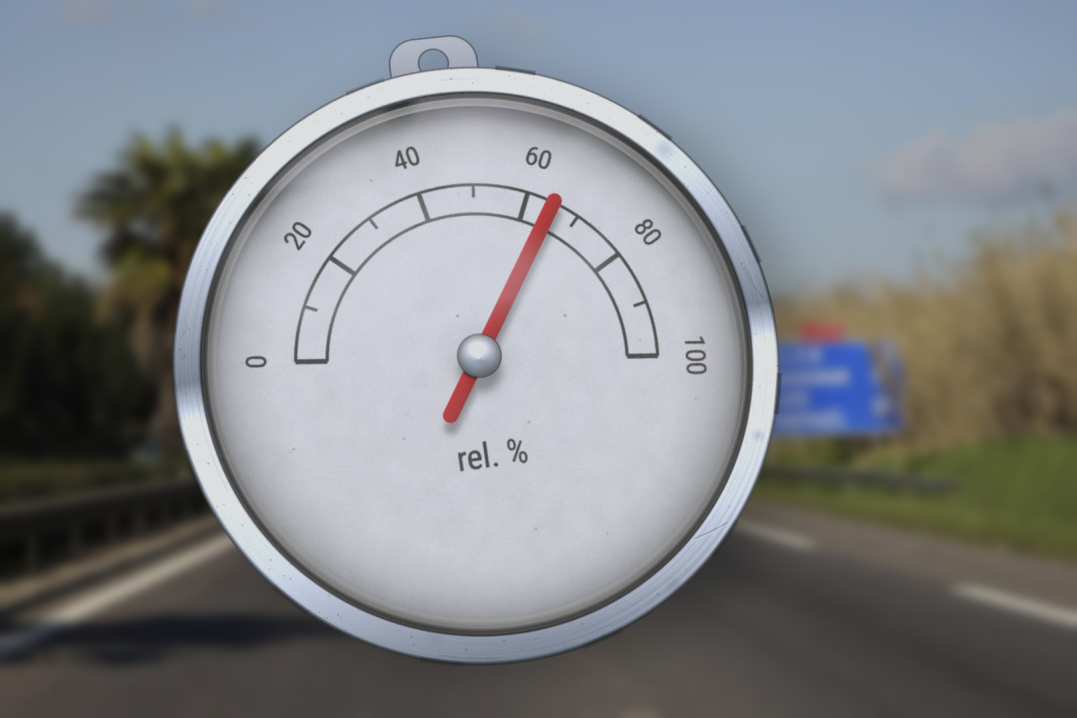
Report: 65,%
